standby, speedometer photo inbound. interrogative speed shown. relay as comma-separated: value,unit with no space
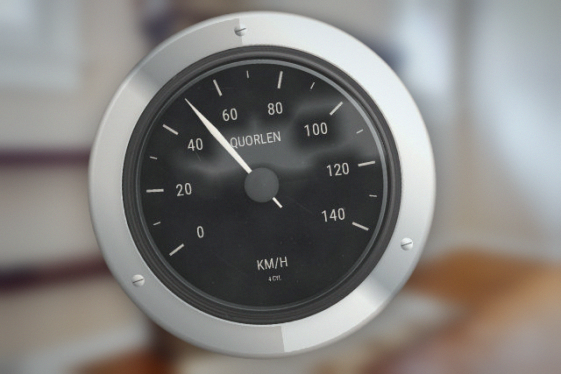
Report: 50,km/h
